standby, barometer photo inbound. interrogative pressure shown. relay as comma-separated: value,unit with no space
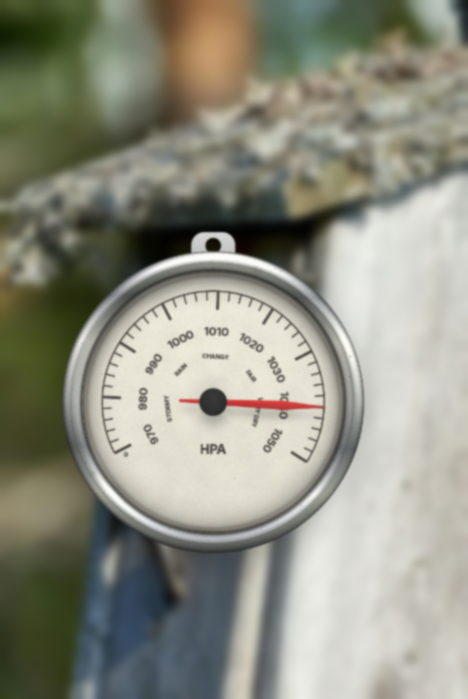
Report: 1040,hPa
